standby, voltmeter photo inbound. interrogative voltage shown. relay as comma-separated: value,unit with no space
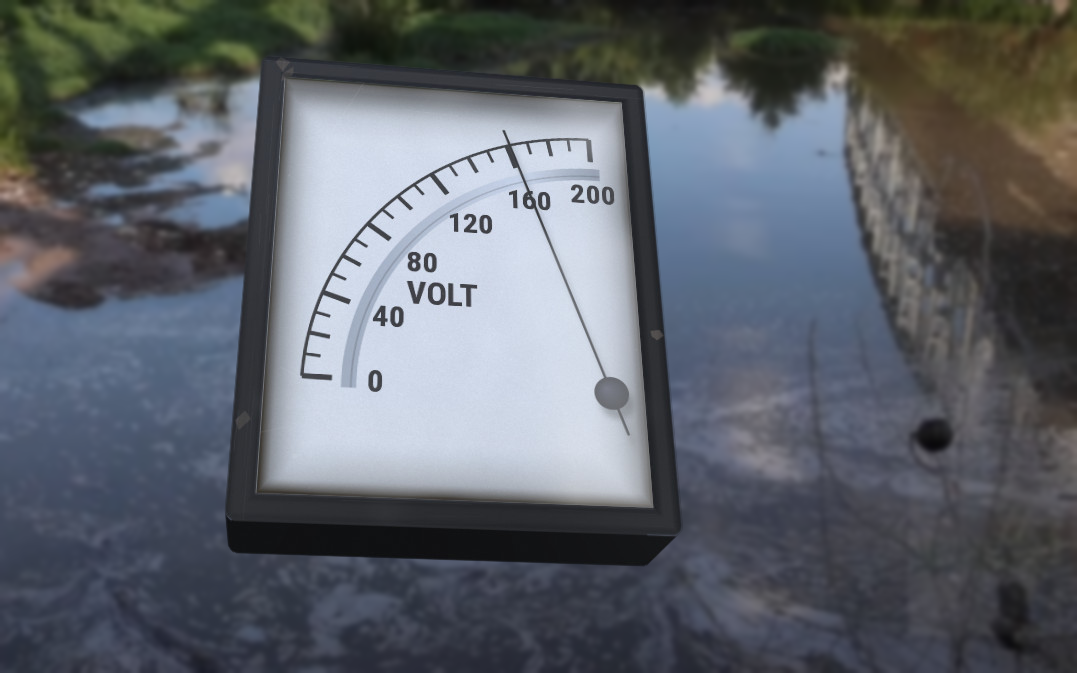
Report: 160,V
